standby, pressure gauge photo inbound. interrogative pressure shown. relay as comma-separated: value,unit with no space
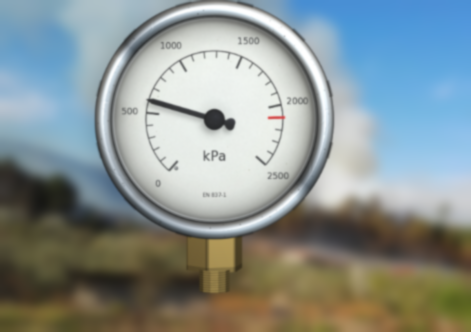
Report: 600,kPa
